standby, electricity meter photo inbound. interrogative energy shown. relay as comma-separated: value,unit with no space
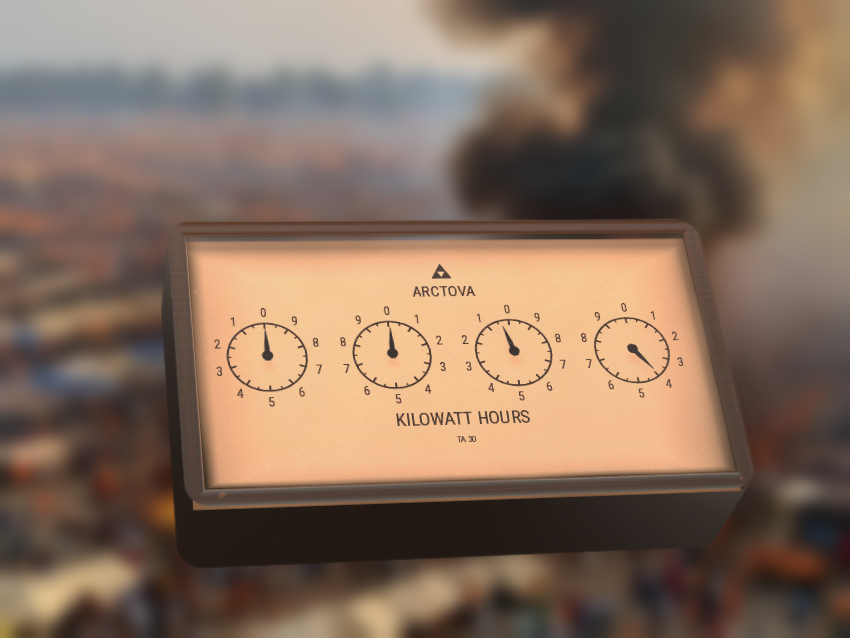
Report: 4,kWh
